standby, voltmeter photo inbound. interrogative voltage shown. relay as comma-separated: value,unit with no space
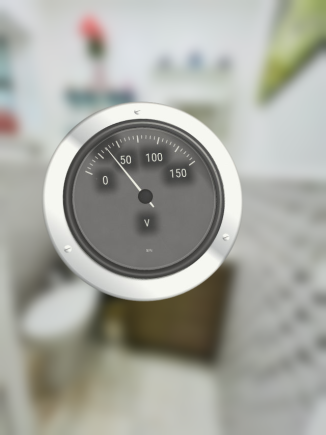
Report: 35,V
